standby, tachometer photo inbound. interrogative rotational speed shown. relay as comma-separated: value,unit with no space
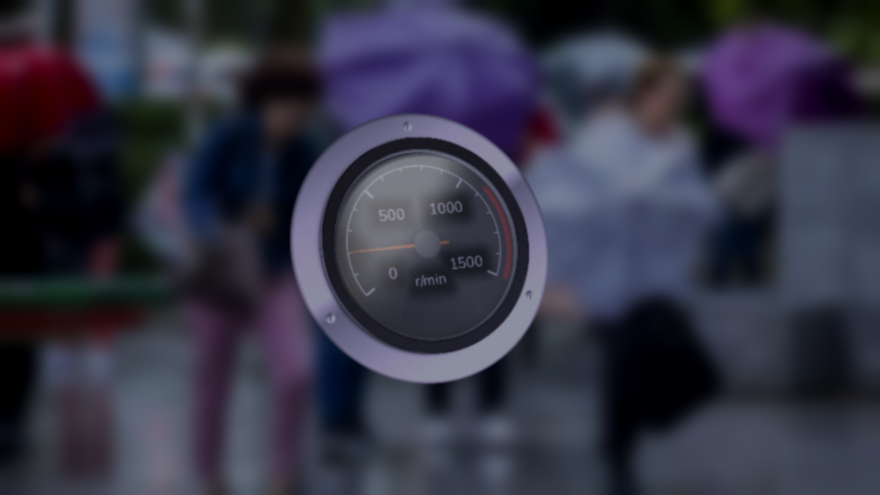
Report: 200,rpm
